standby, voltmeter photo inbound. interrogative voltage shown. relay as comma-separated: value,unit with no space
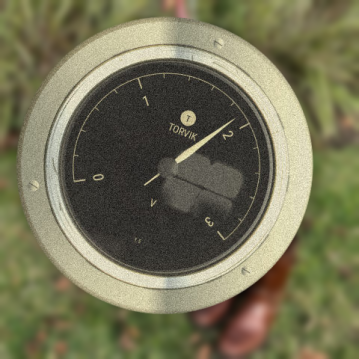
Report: 1.9,V
